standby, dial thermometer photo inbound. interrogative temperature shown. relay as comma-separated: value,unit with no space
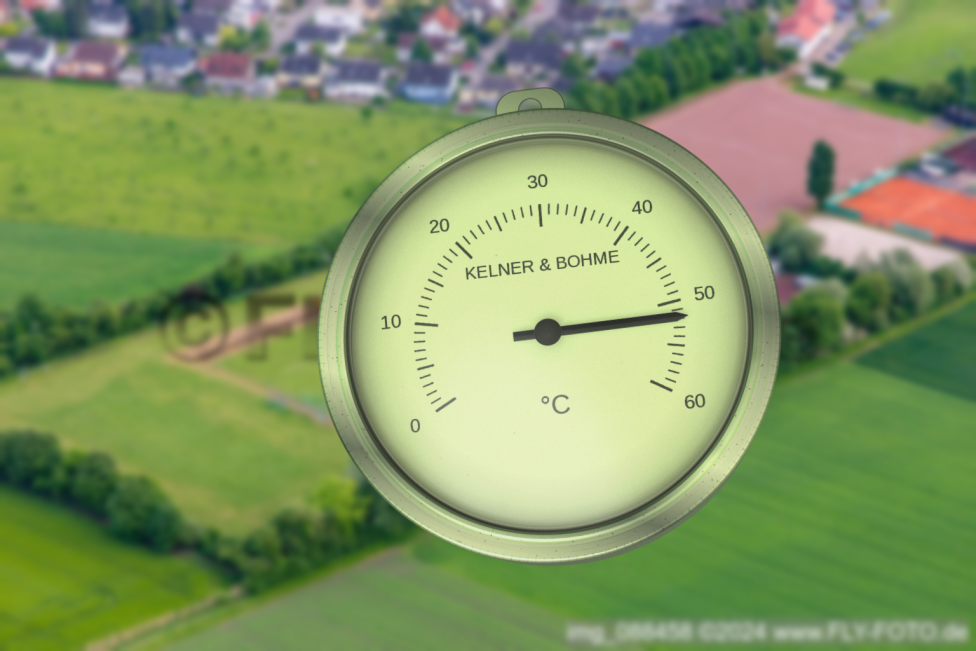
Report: 52,°C
